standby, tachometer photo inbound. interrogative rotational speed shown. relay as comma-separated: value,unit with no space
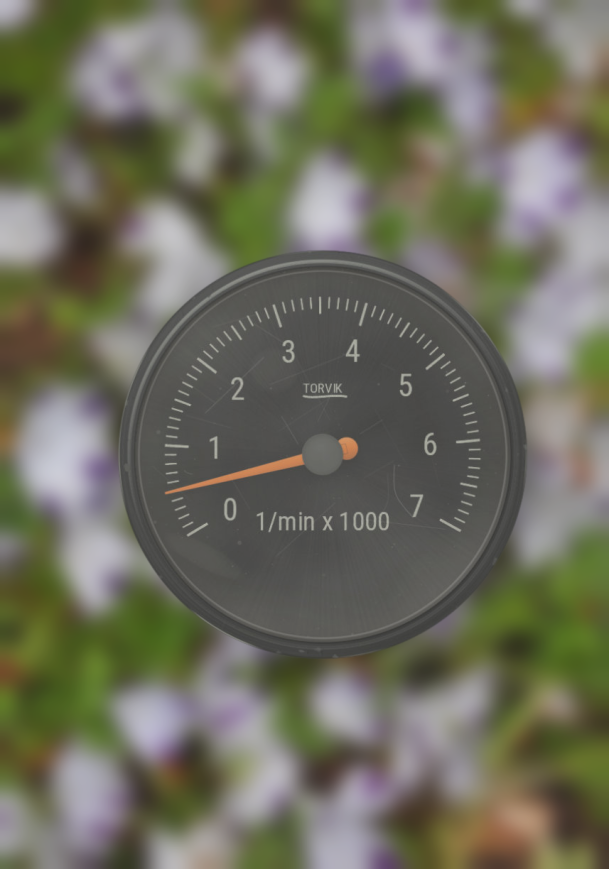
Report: 500,rpm
